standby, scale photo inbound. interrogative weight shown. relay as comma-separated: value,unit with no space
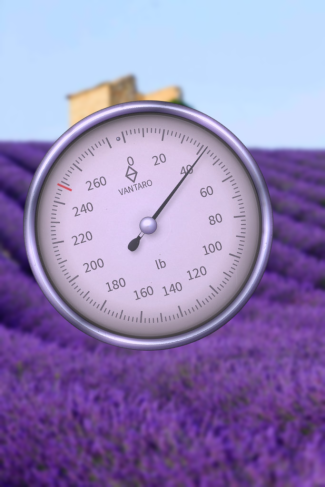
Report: 42,lb
